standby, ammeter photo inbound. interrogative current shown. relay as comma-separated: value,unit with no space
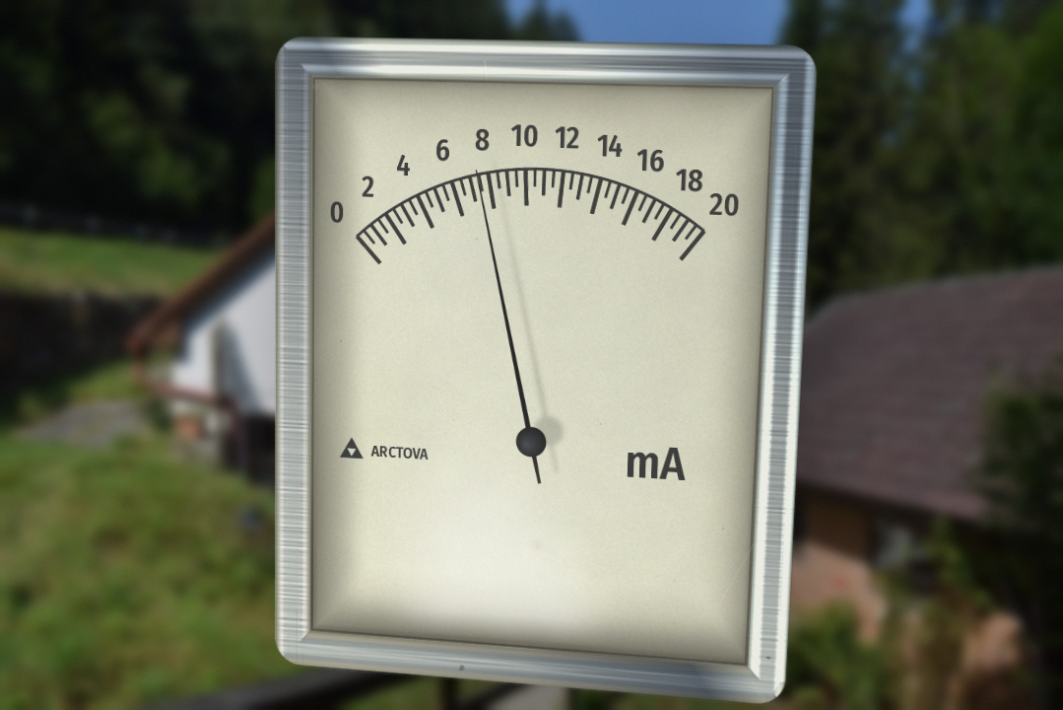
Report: 7.5,mA
